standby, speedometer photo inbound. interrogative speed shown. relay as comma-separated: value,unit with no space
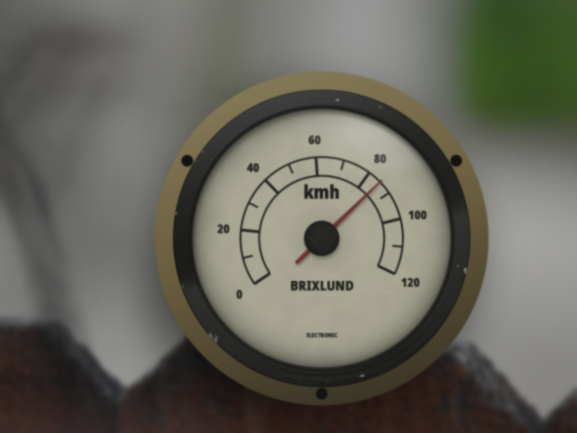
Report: 85,km/h
